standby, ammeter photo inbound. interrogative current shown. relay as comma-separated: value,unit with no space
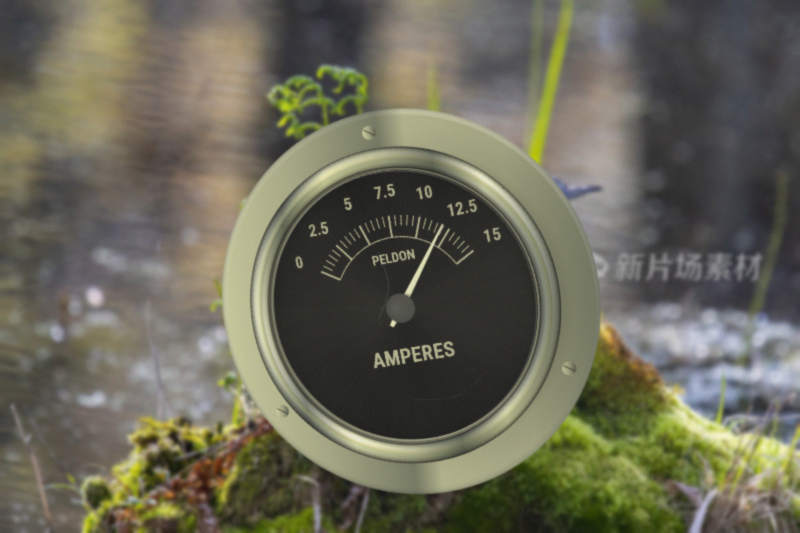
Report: 12,A
